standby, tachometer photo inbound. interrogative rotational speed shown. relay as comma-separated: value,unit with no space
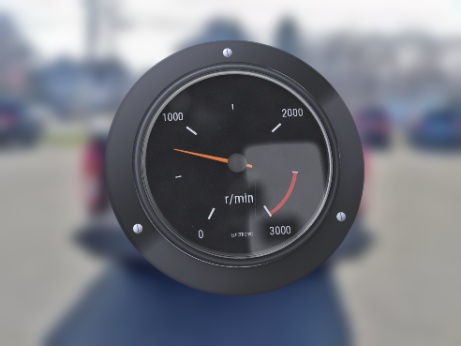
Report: 750,rpm
